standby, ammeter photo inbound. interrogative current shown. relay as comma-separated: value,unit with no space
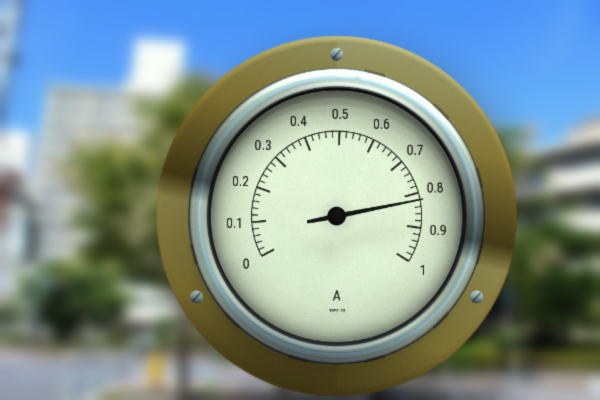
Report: 0.82,A
